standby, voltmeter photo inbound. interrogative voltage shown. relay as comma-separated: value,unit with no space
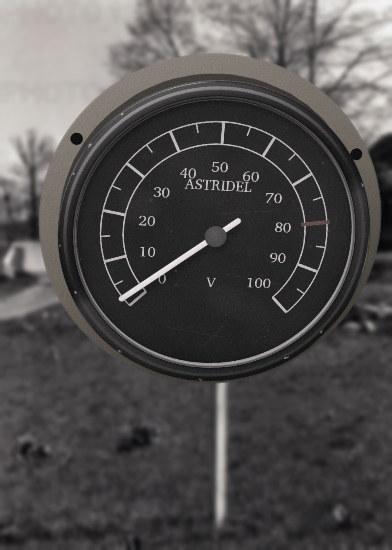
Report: 2.5,V
